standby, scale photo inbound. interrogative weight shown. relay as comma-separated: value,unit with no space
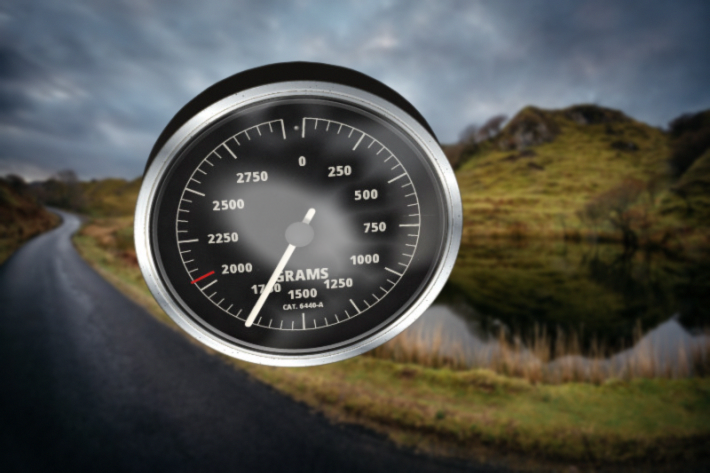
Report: 1750,g
